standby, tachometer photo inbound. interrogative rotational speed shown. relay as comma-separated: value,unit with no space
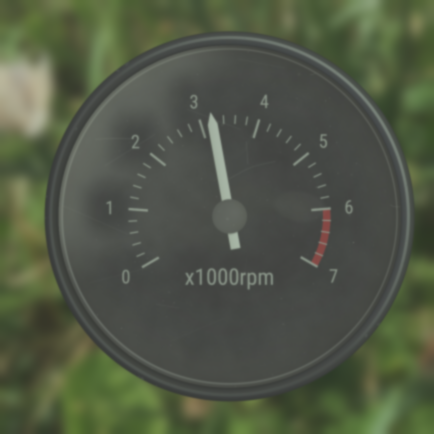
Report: 3200,rpm
